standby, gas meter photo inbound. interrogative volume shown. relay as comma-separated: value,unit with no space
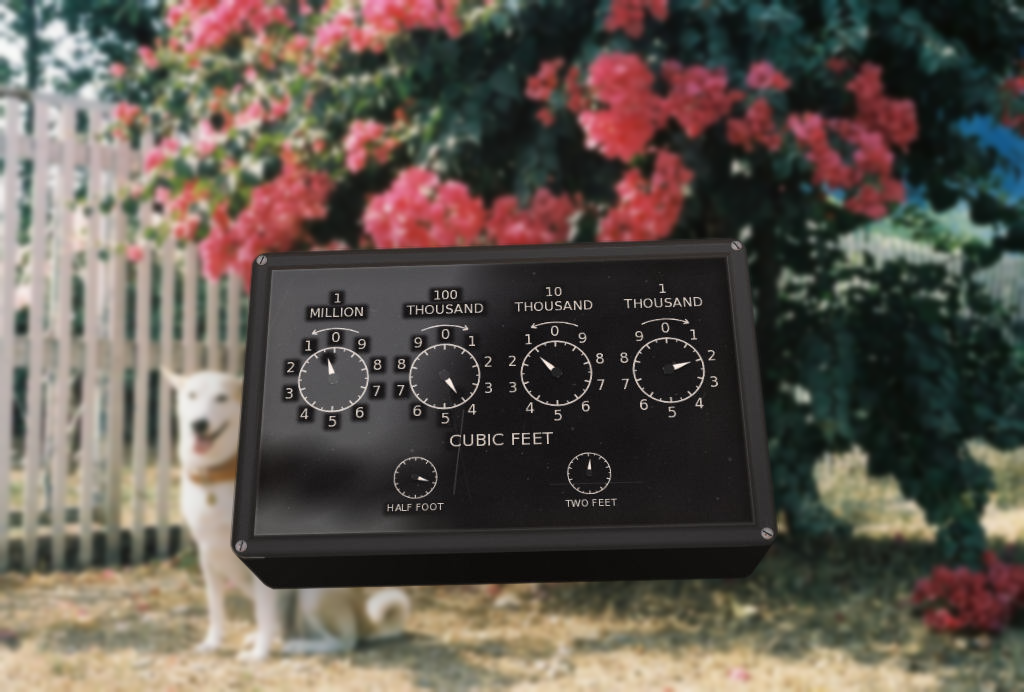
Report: 41200,ft³
